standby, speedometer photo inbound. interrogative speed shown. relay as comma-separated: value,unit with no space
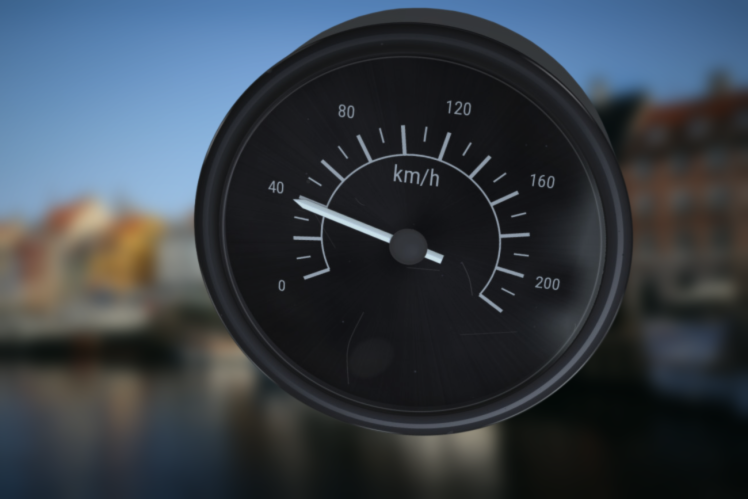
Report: 40,km/h
